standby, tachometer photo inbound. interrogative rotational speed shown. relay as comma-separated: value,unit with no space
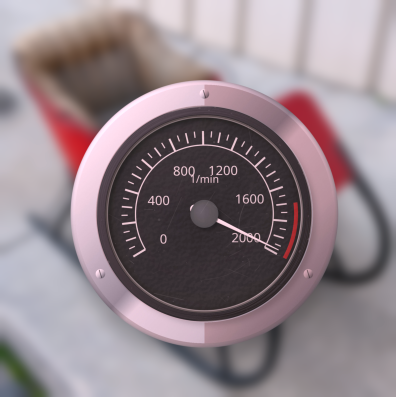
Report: 1975,rpm
